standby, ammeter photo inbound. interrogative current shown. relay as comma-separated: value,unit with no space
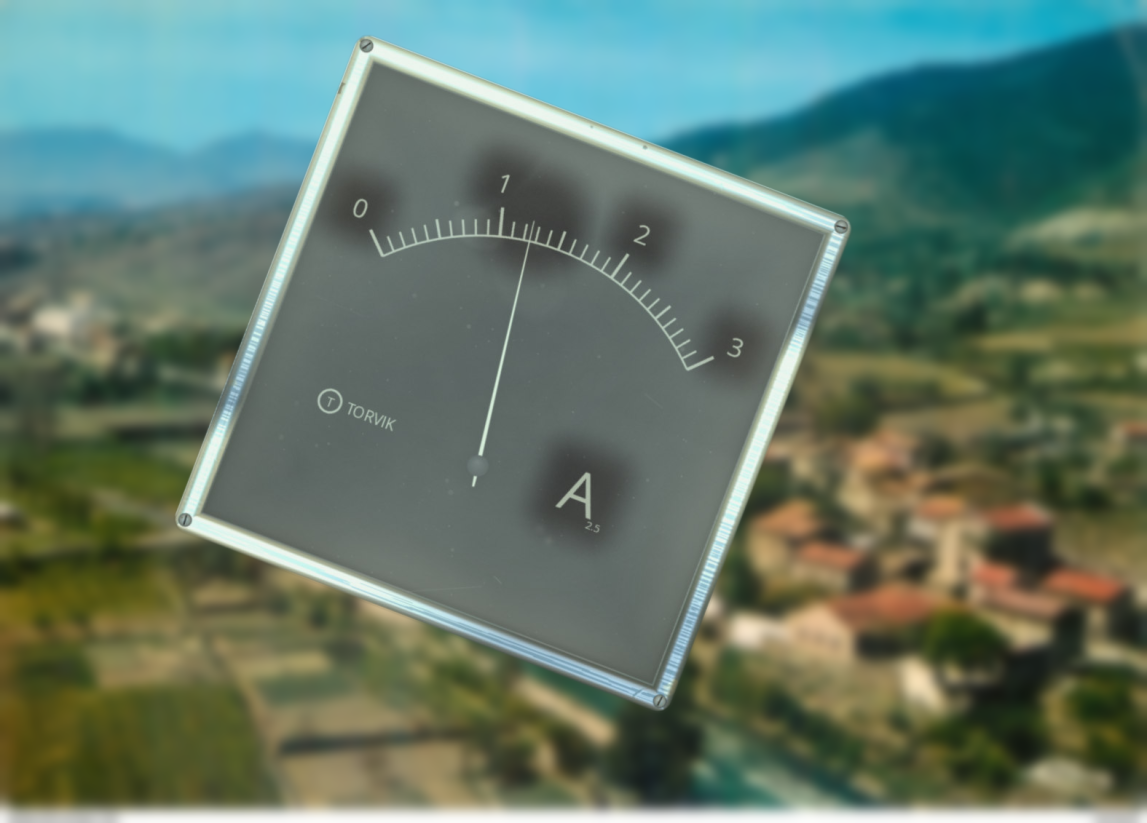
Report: 1.25,A
